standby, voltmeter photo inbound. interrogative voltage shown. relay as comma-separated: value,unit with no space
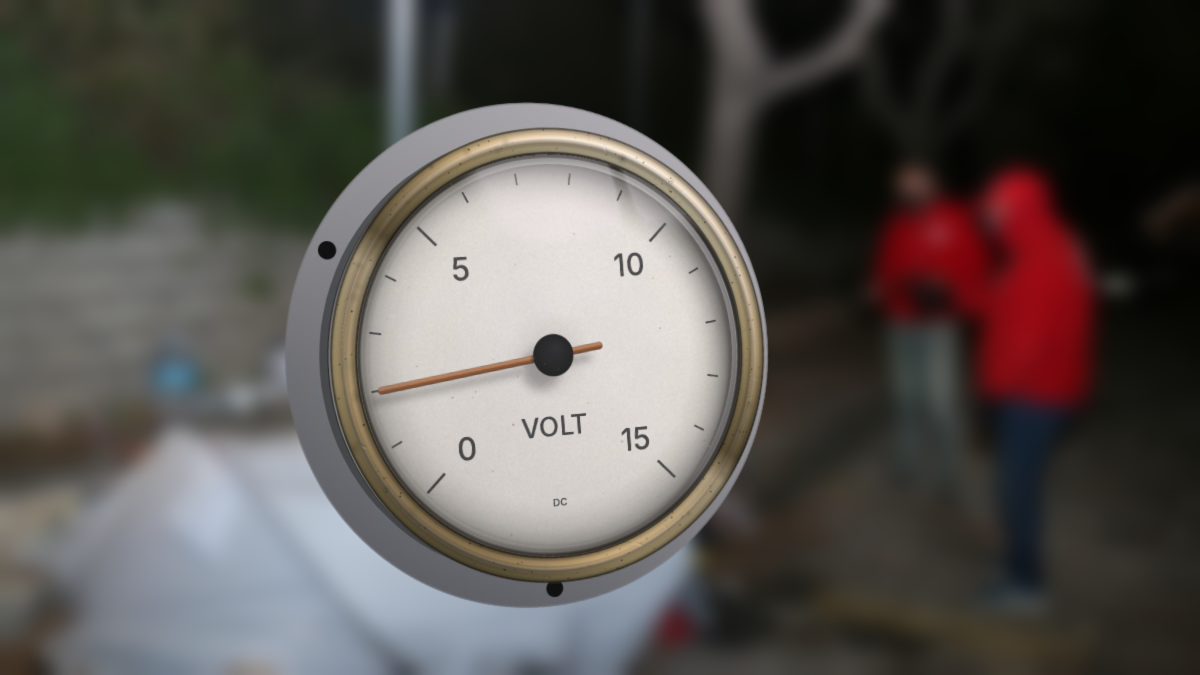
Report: 2,V
